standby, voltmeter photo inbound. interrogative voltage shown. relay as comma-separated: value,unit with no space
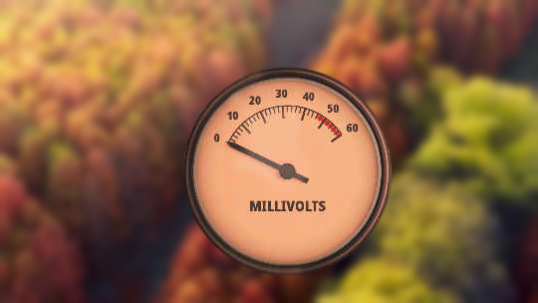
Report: 0,mV
